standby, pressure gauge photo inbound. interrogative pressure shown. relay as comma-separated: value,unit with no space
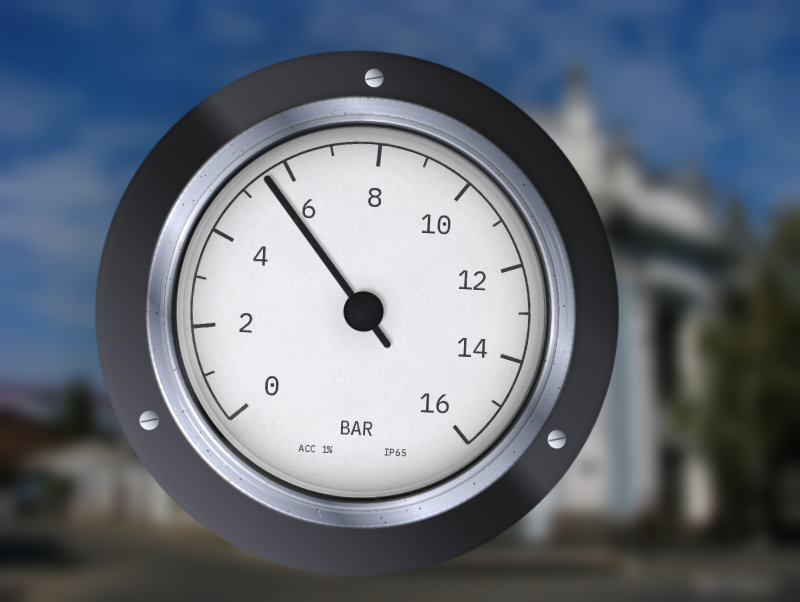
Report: 5.5,bar
